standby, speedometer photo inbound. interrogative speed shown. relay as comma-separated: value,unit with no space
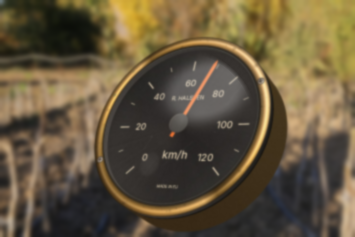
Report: 70,km/h
